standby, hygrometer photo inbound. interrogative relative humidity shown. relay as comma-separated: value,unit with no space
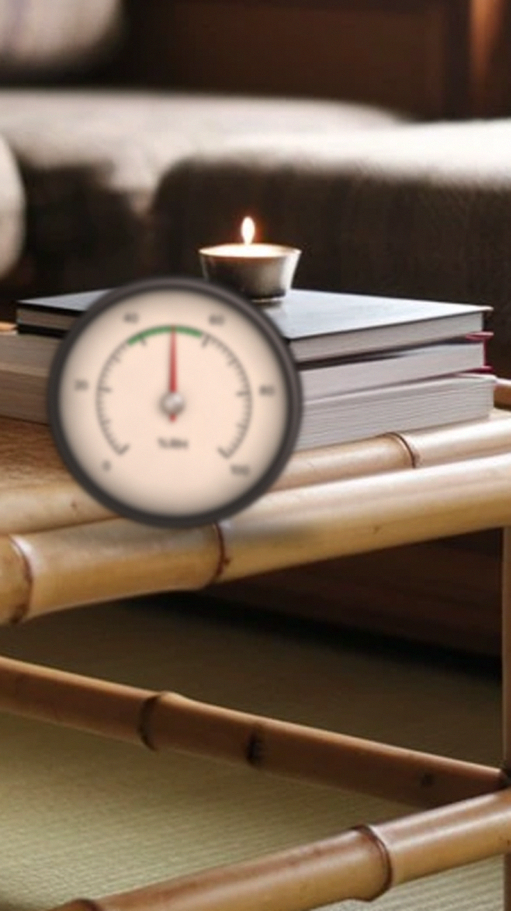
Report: 50,%
